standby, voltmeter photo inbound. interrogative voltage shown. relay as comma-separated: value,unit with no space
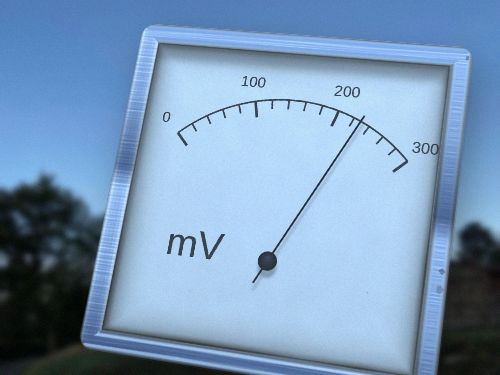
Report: 230,mV
